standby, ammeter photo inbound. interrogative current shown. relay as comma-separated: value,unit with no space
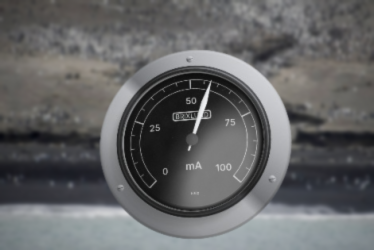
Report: 57.5,mA
